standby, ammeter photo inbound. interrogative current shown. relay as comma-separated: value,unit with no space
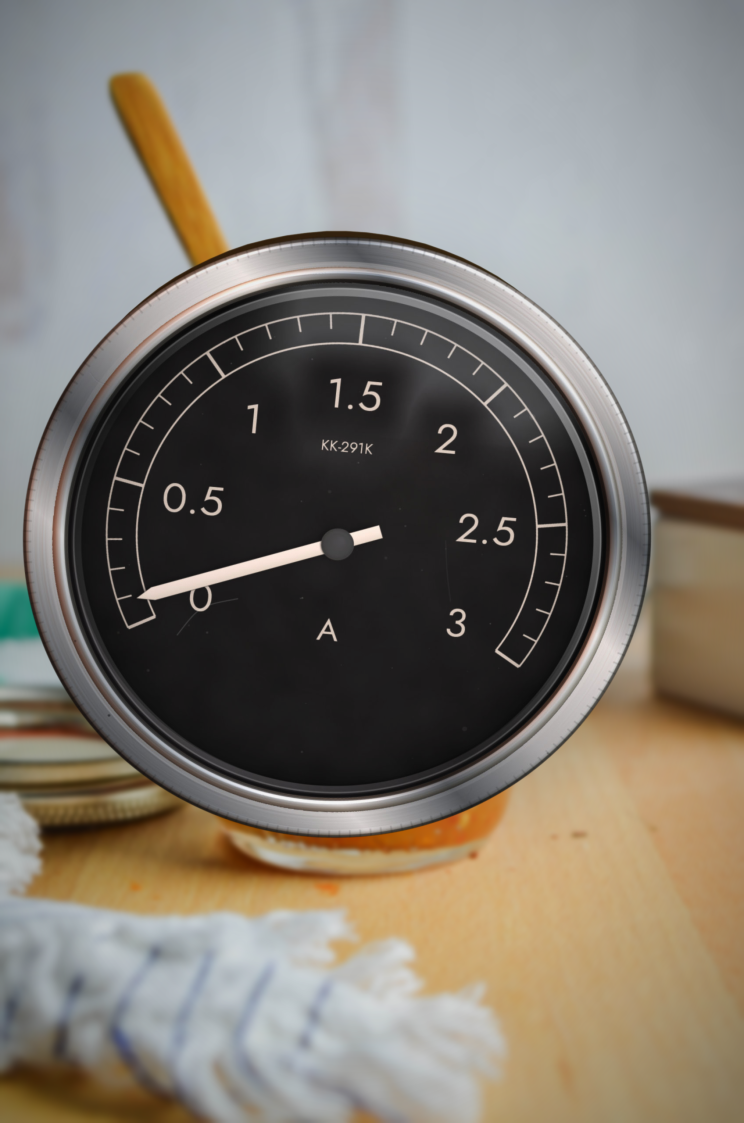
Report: 0.1,A
